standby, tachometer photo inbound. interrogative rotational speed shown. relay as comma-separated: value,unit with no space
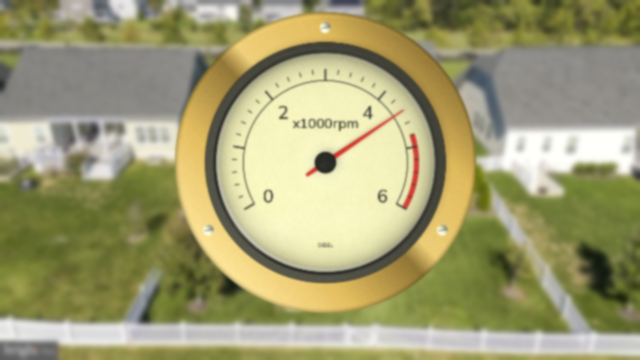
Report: 4400,rpm
